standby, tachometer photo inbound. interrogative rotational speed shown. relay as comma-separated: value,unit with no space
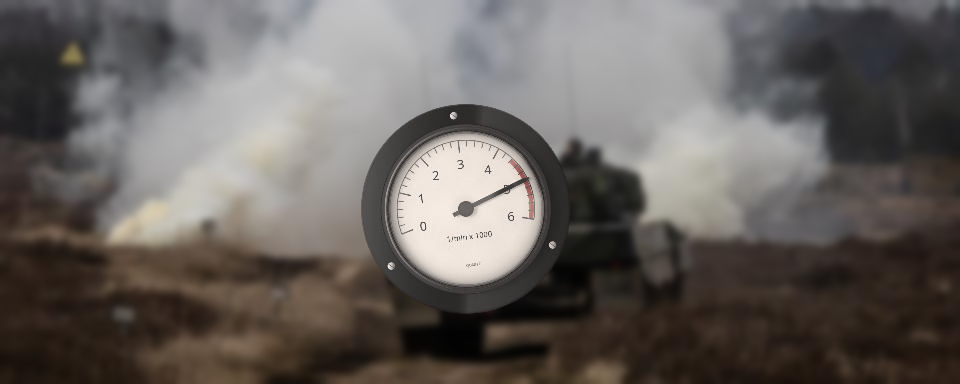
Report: 5000,rpm
